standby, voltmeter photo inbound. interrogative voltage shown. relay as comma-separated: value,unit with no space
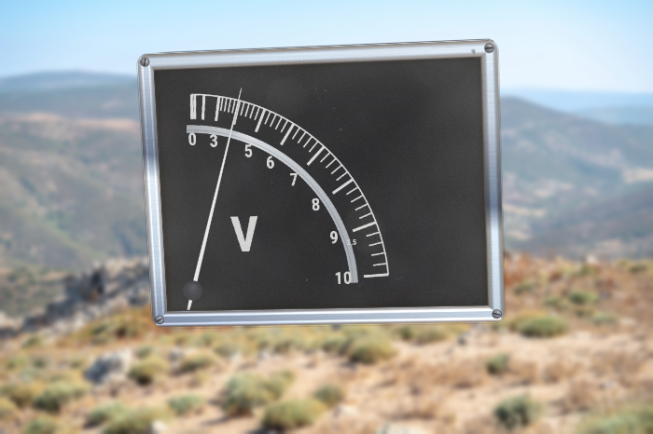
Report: 4,V
